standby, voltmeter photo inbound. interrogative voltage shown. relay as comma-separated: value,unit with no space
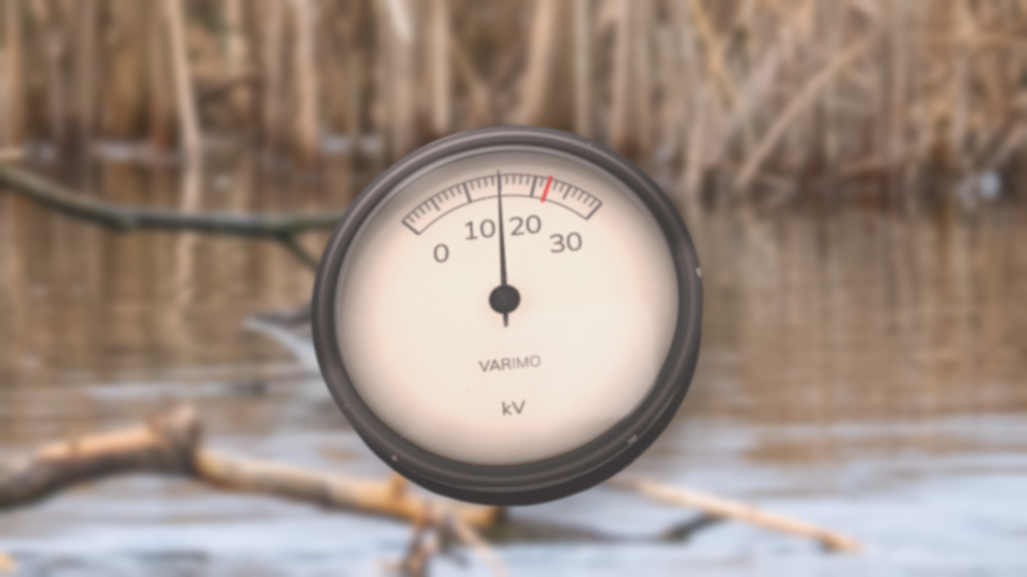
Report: 15,kV
